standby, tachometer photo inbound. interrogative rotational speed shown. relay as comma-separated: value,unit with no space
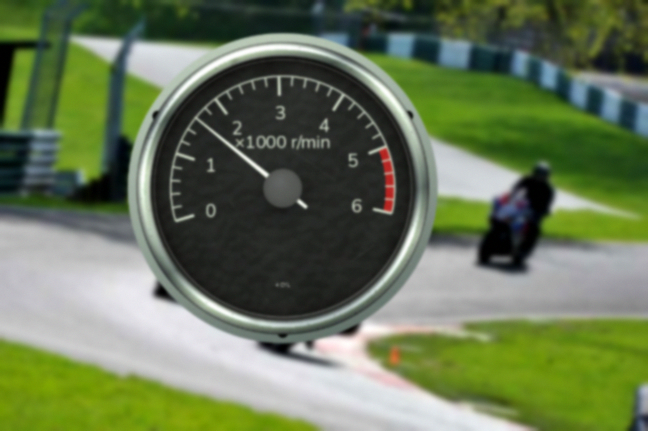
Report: 1600,rpm
